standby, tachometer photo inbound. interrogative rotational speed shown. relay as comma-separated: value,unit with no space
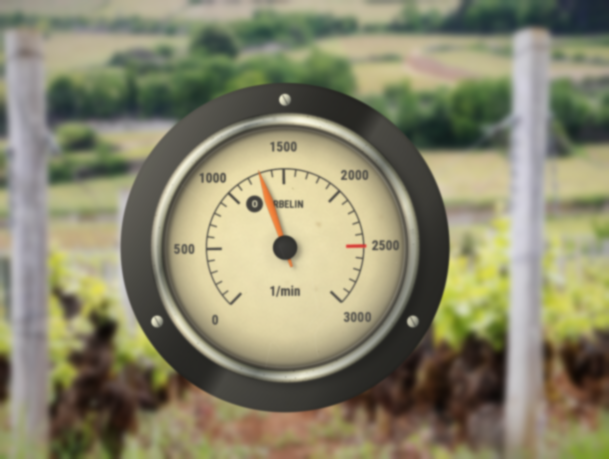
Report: 1300,rpm
